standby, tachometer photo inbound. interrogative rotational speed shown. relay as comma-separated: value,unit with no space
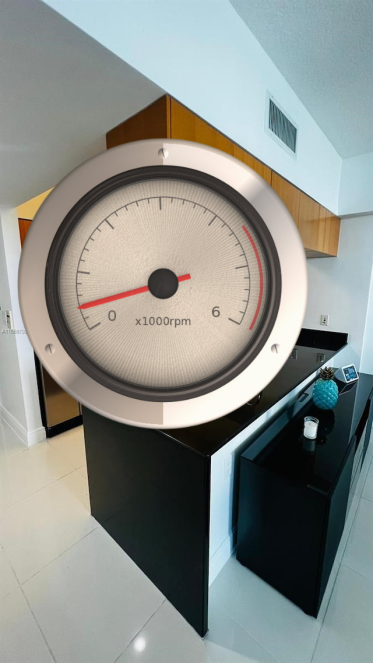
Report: 400,rpm
